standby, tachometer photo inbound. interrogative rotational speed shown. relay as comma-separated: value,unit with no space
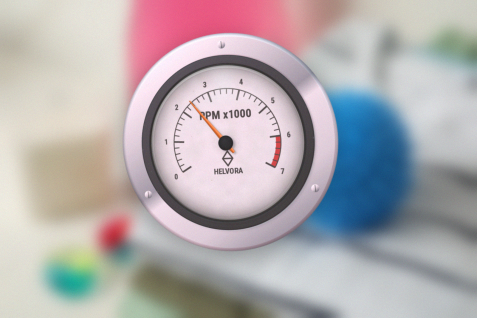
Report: 2400,rpm
